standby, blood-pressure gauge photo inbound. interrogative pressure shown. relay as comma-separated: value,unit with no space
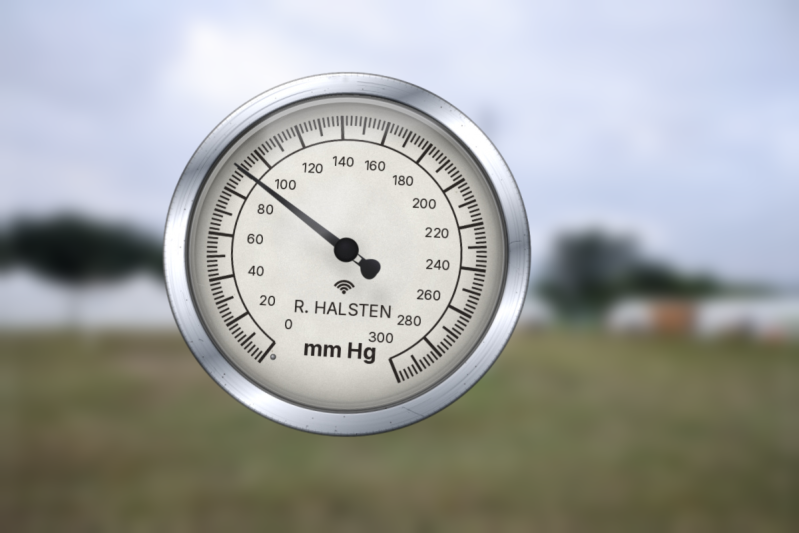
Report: 90,mmHg
